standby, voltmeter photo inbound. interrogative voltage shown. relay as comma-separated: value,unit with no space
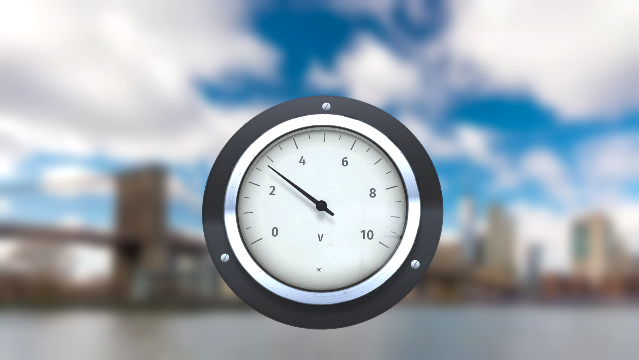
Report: 2.75,V
